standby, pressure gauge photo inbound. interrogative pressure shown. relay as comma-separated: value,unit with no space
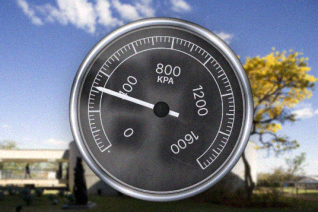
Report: 320,kPa
